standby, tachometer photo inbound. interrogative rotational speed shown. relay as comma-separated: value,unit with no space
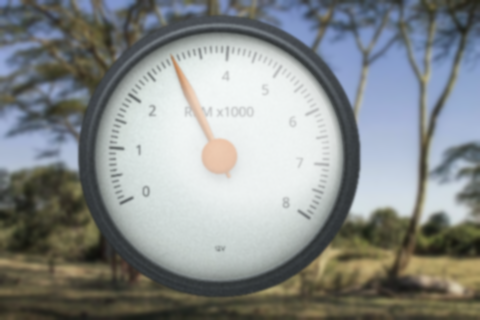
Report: 3000,rpm
